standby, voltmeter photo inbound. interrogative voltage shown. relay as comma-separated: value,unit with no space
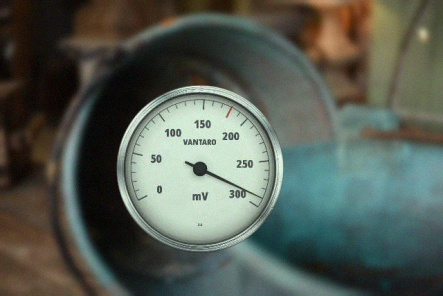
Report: 290,mV
